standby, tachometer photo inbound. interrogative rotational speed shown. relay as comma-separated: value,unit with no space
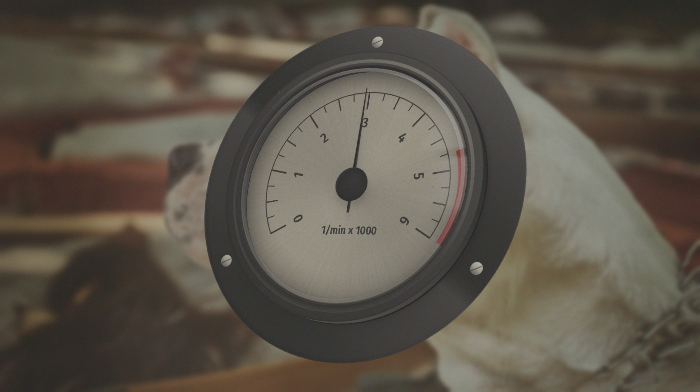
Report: 3000,rpm
